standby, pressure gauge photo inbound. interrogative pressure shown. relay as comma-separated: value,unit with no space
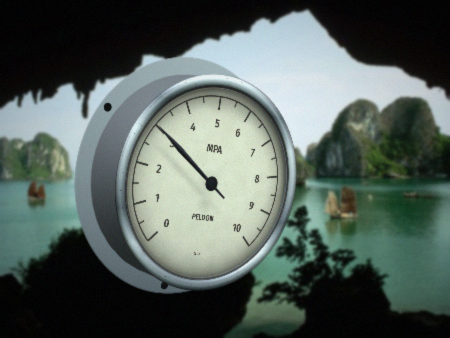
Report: 3,MPa
